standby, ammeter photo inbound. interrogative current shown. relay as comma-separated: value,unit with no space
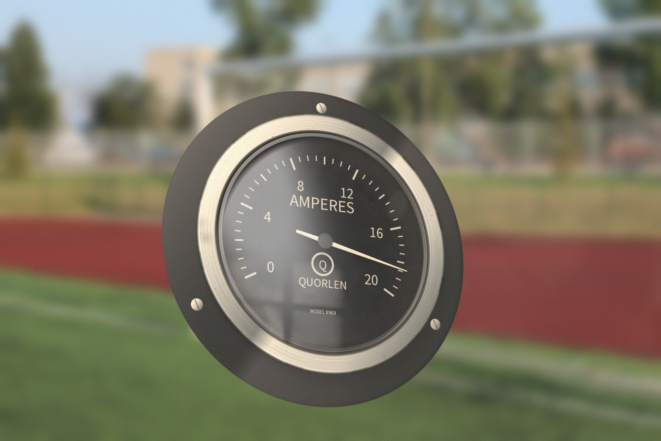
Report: 18.5,A
